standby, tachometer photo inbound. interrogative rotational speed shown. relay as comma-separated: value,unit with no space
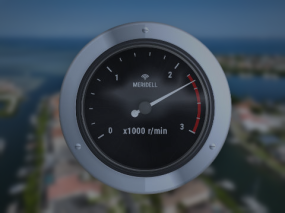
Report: 2300,rpm
